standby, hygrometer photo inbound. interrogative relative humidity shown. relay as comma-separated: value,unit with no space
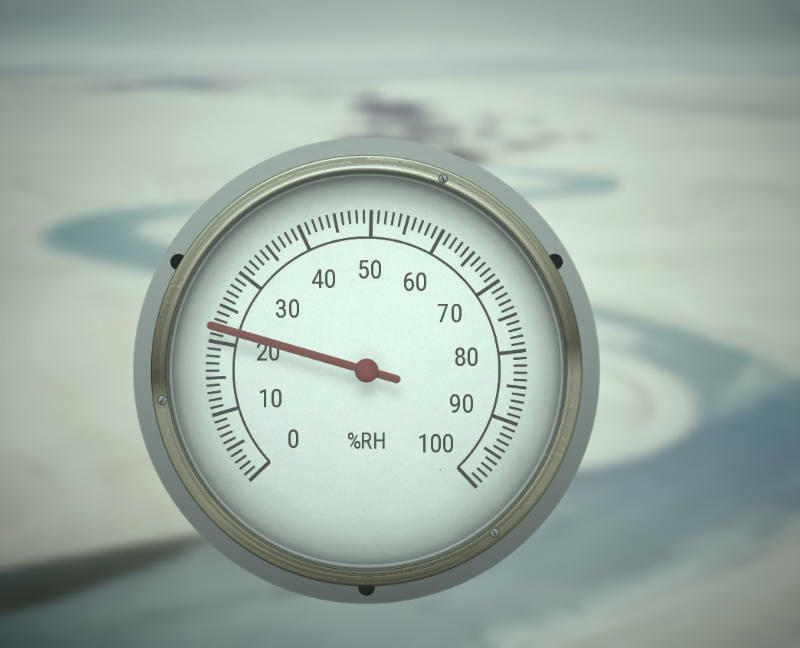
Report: 22,%
